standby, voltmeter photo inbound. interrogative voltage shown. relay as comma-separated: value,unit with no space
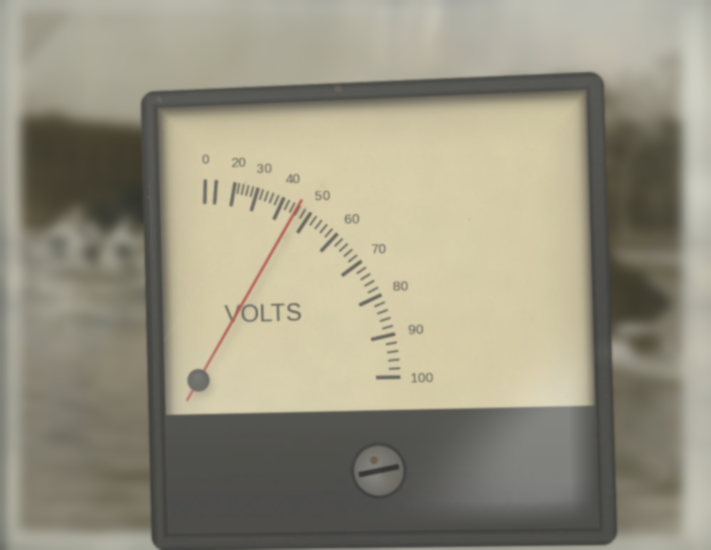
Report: 46,V
